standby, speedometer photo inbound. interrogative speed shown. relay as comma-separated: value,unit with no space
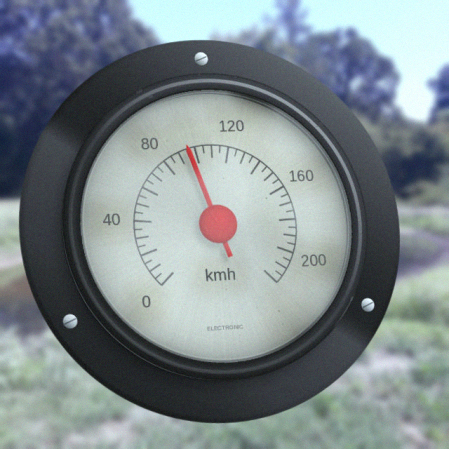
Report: 95,km/h
